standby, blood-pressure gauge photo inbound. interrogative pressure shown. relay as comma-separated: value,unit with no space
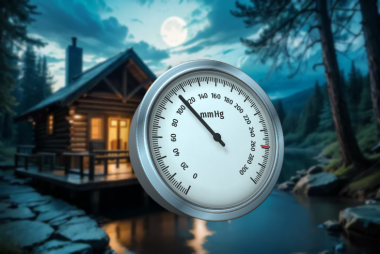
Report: 110,mmHg
